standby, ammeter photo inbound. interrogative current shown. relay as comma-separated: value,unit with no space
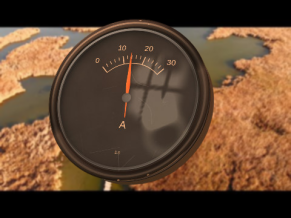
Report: 14,A
